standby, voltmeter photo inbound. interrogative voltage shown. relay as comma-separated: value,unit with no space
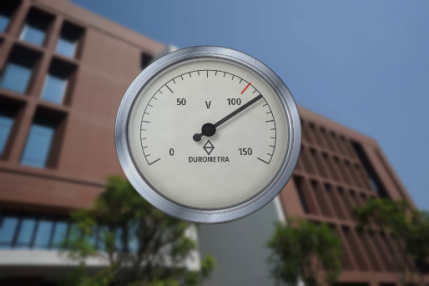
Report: 110,V
